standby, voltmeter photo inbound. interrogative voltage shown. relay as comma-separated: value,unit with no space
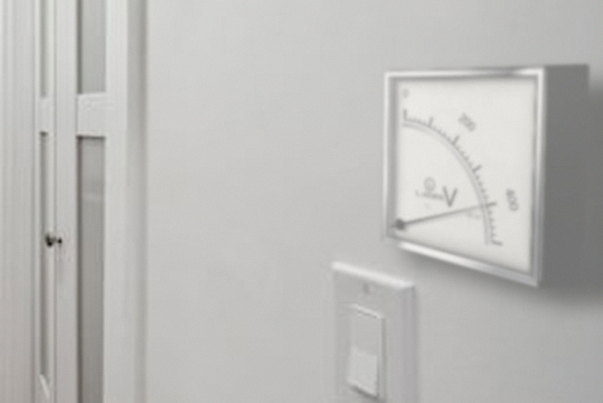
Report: 400,V
